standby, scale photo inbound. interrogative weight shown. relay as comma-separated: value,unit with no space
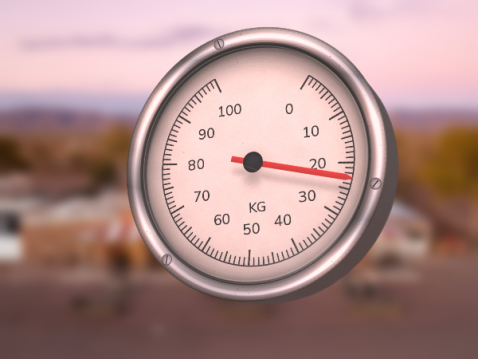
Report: 23,kg
